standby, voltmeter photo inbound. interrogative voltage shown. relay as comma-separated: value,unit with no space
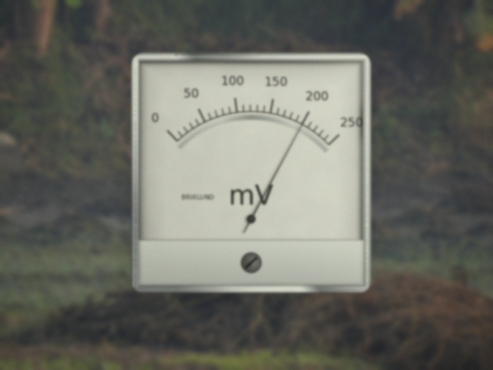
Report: 200,mV
